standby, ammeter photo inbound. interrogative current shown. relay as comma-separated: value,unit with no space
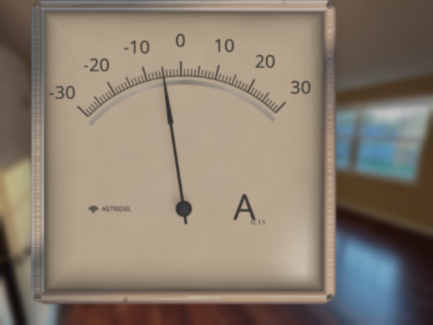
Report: -5,A
